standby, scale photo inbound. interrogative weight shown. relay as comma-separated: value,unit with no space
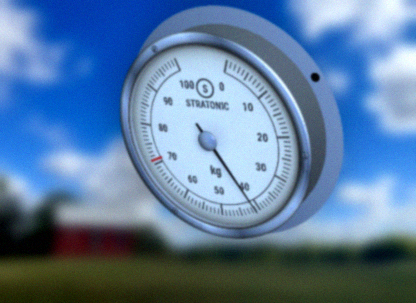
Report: 40,kg
